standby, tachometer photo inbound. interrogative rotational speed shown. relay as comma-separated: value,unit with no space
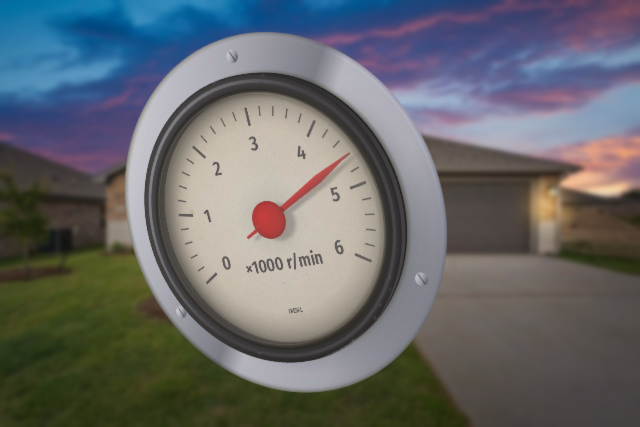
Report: 4600,rpm
